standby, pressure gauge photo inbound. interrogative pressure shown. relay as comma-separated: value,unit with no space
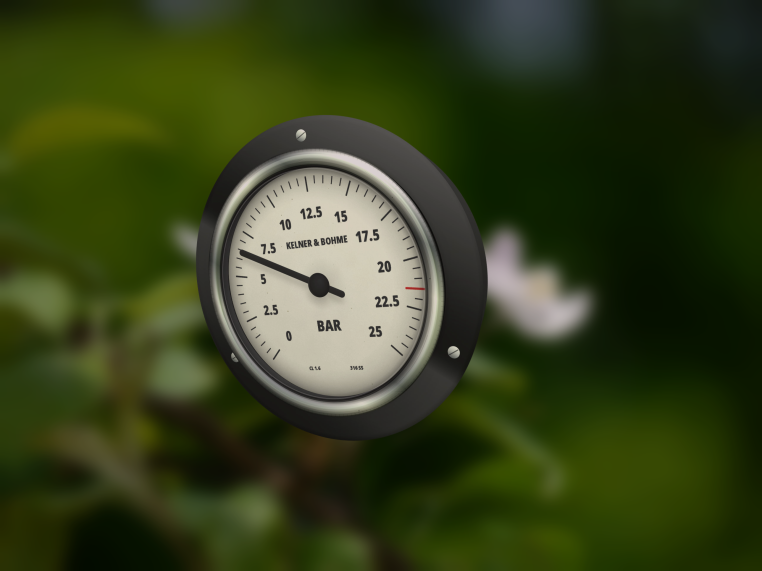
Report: 6.5,bar
